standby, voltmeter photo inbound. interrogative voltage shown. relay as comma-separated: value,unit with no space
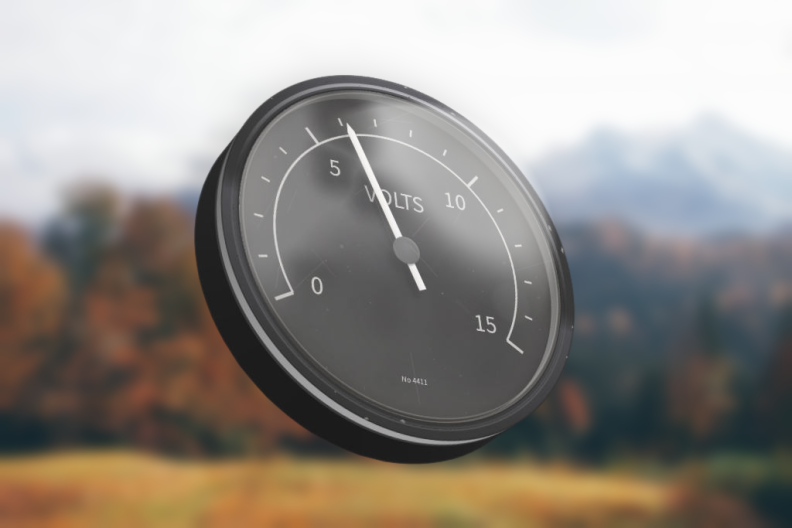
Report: 6,V
